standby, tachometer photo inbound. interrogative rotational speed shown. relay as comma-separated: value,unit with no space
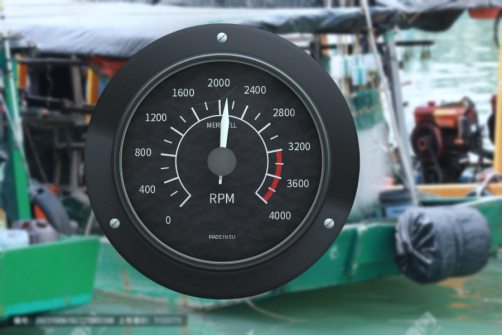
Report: 2100,rpm
